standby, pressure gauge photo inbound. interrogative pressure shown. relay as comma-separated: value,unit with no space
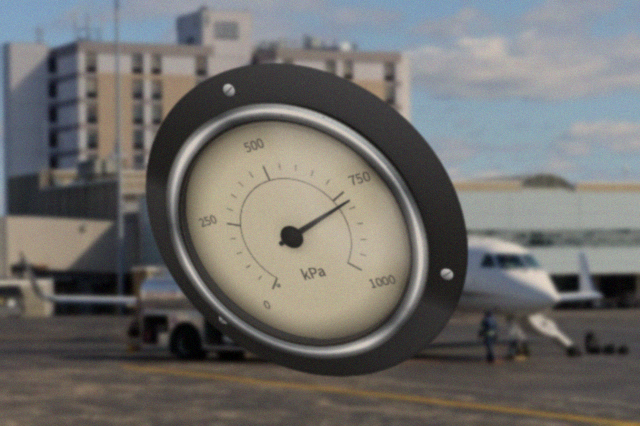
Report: 775,kPa
